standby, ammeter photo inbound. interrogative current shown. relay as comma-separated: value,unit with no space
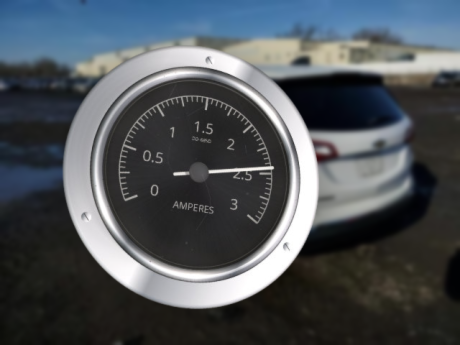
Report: 2.45,A
